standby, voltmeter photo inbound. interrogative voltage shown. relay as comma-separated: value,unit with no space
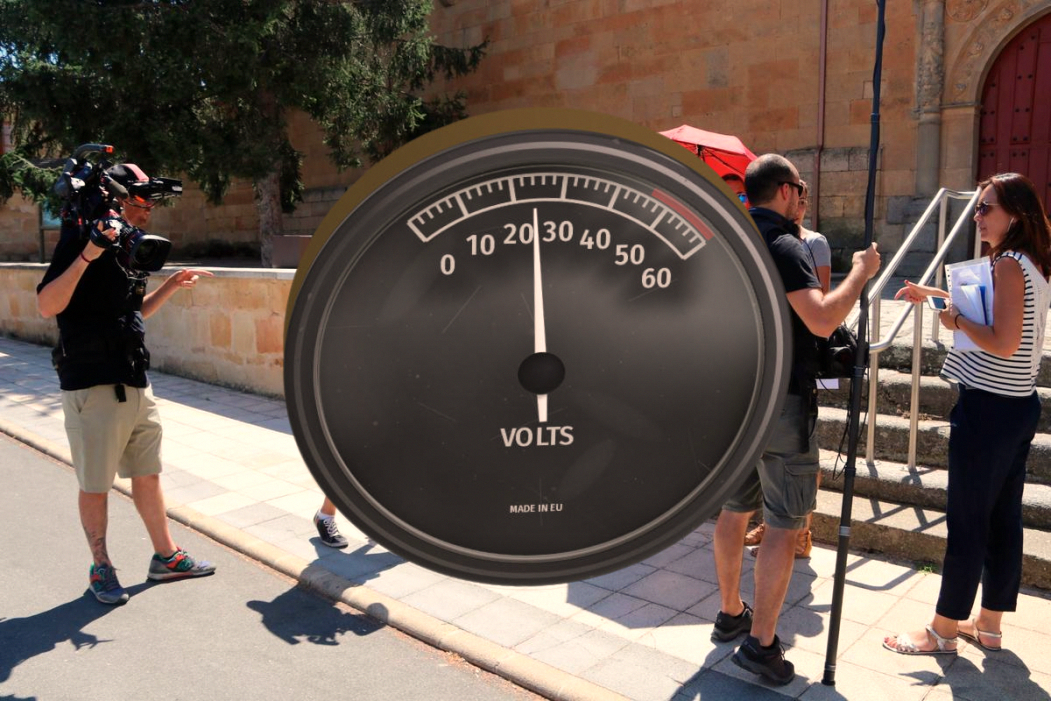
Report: 24,V
